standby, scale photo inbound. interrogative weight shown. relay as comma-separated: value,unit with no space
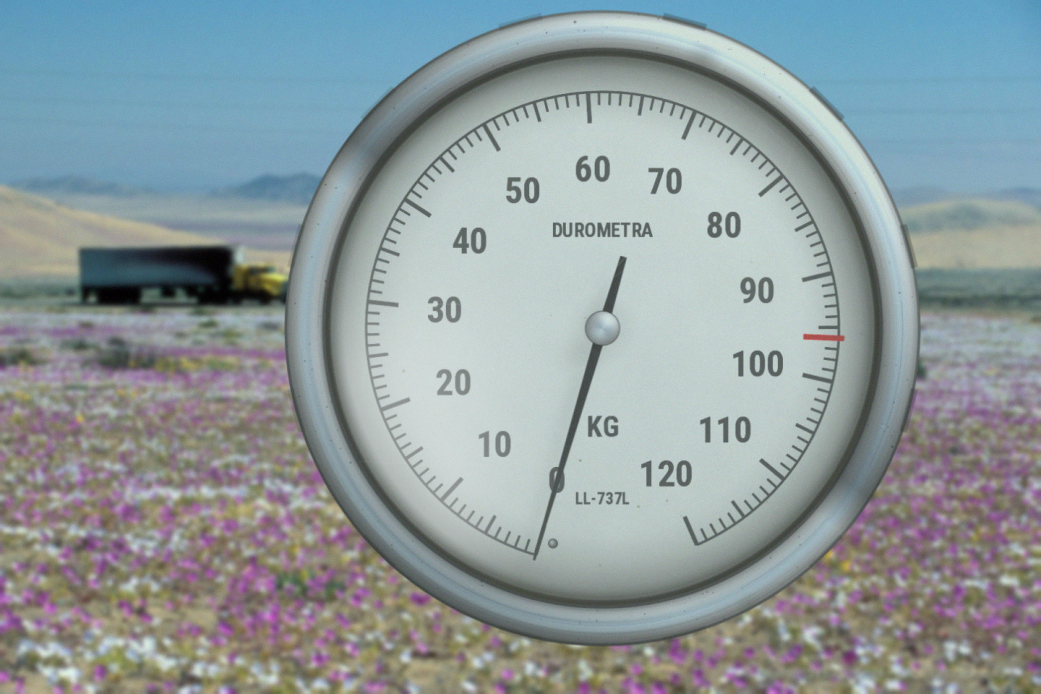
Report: 0,kg
